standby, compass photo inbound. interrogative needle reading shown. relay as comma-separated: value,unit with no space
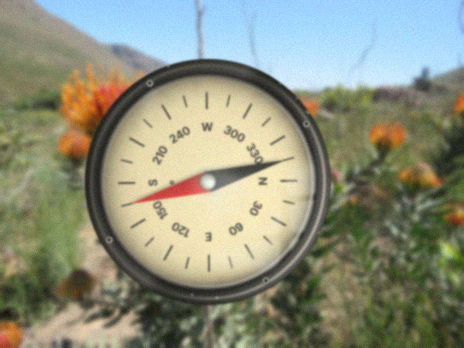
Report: 165,°
